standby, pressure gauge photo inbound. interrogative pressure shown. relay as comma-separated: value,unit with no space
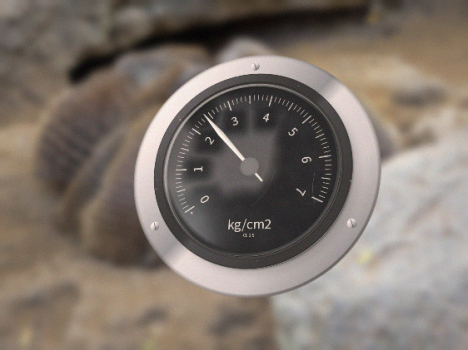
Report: 2.4,kg/cm²
